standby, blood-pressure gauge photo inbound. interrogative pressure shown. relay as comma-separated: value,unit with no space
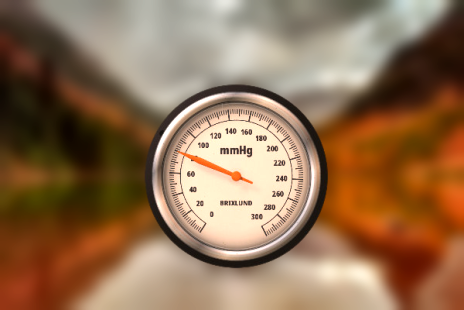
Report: 80,mmHg
